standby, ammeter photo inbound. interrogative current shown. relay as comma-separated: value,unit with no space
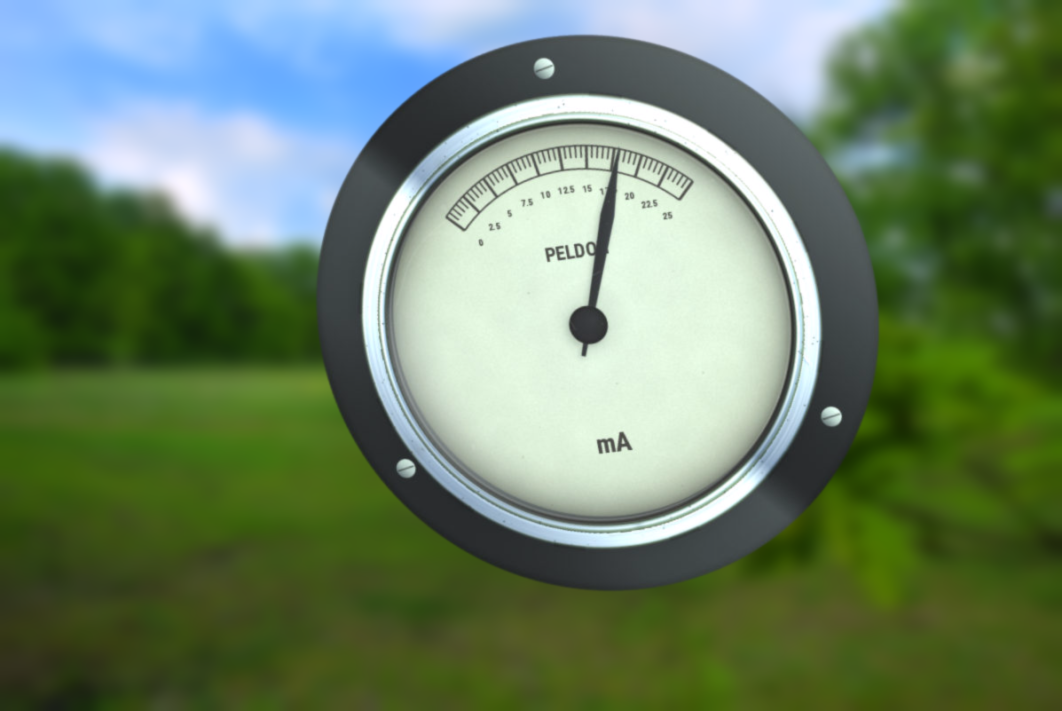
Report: 18,mA
